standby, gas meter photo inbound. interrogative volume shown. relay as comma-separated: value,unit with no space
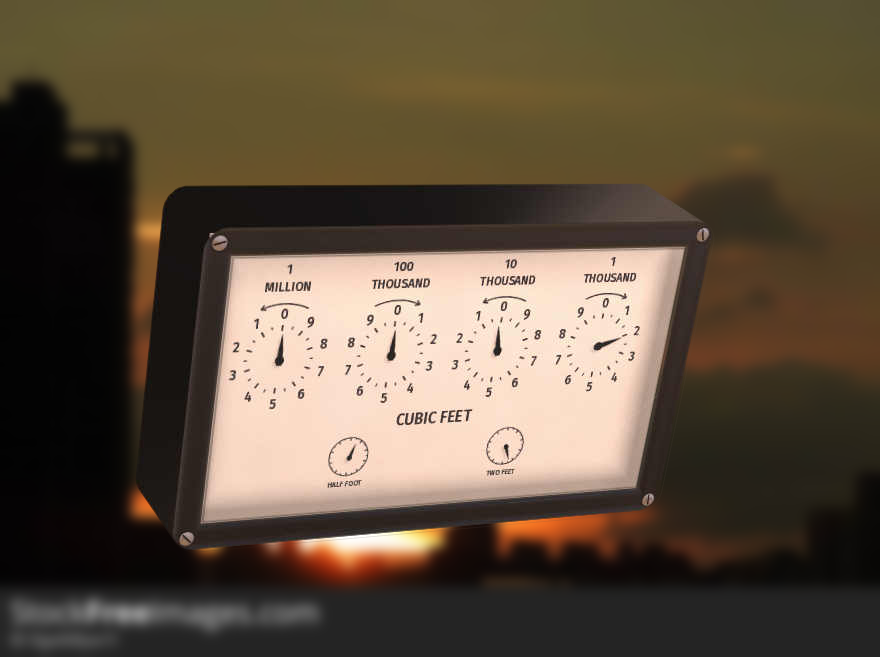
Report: 200,ft³
